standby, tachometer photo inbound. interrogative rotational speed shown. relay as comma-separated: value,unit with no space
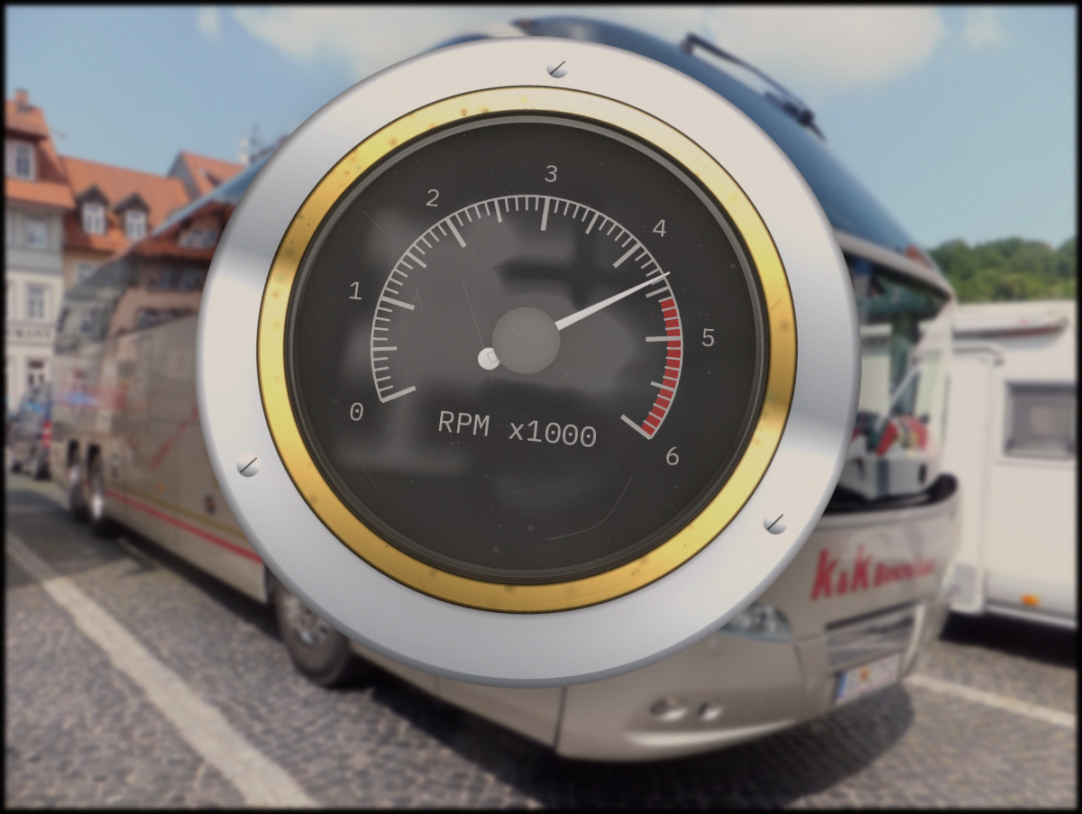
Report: 4400,rpm
